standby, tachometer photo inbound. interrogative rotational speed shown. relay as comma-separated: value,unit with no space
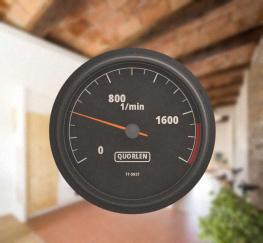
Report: 400,rpm
